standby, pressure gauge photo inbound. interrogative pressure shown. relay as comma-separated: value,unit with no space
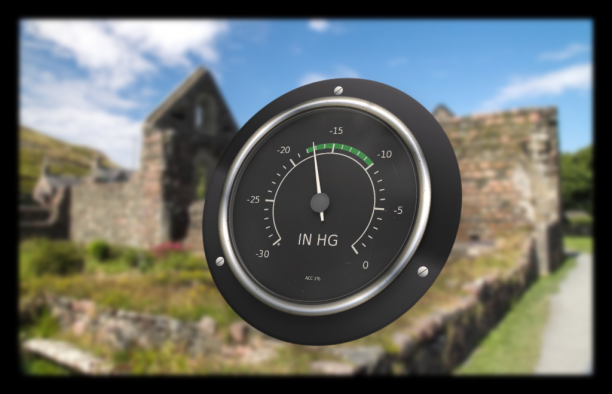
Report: -17,inHg
